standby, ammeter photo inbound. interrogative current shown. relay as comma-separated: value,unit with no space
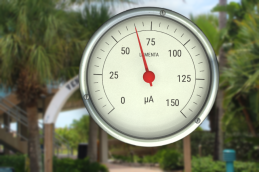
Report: 65,µA
